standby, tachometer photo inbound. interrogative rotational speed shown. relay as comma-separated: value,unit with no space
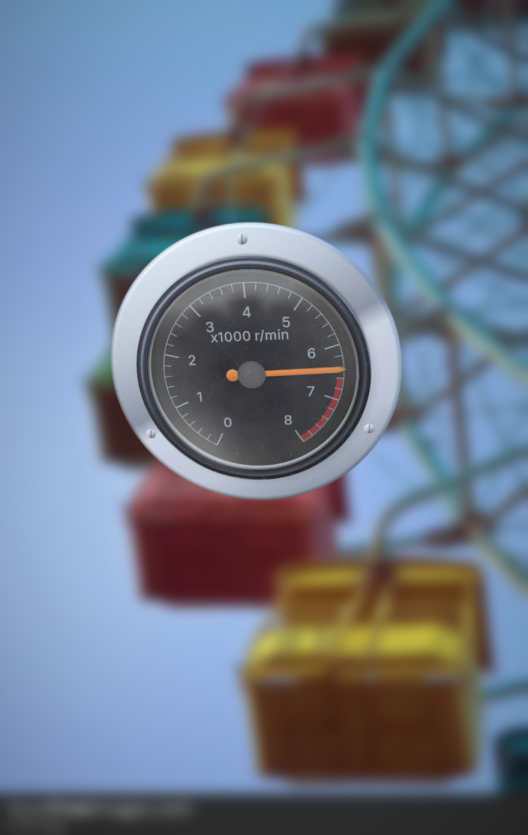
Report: 6400,rpm
